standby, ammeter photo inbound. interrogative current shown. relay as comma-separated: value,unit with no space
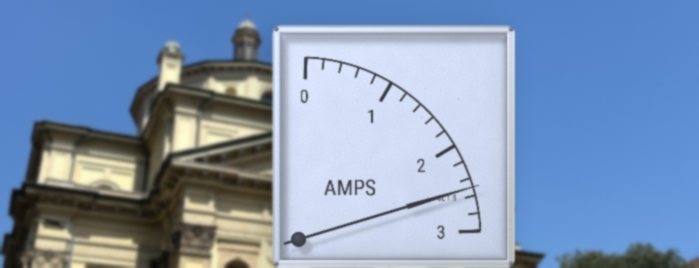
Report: 2.5,A
